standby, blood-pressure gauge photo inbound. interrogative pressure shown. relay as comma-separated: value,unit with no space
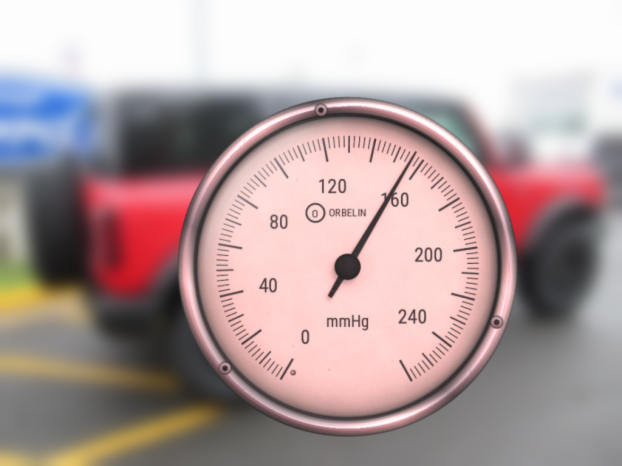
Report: 156,mmHg
